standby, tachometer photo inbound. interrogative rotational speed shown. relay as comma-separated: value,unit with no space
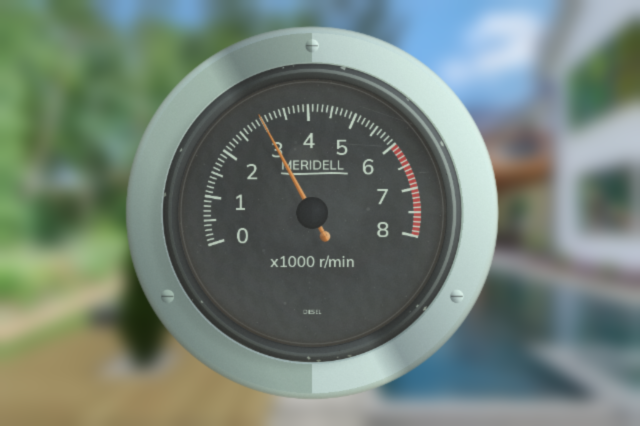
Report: 3000,rpm
